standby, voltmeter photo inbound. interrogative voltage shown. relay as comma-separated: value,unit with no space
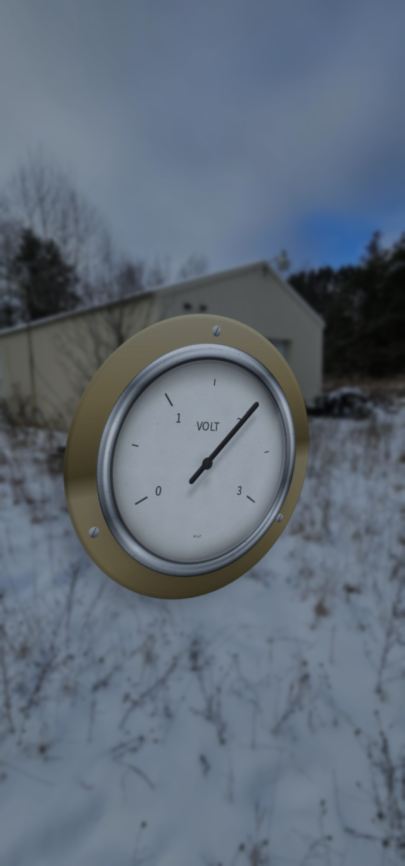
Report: 2,V
